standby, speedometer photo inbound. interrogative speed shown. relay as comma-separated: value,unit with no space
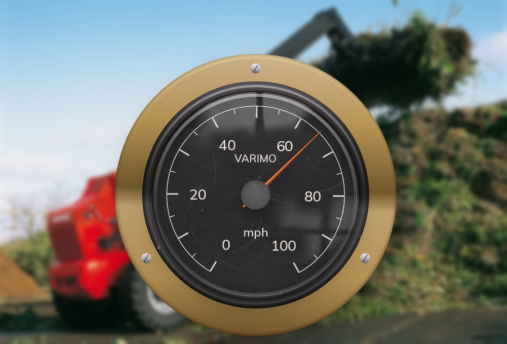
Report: 65,mph
